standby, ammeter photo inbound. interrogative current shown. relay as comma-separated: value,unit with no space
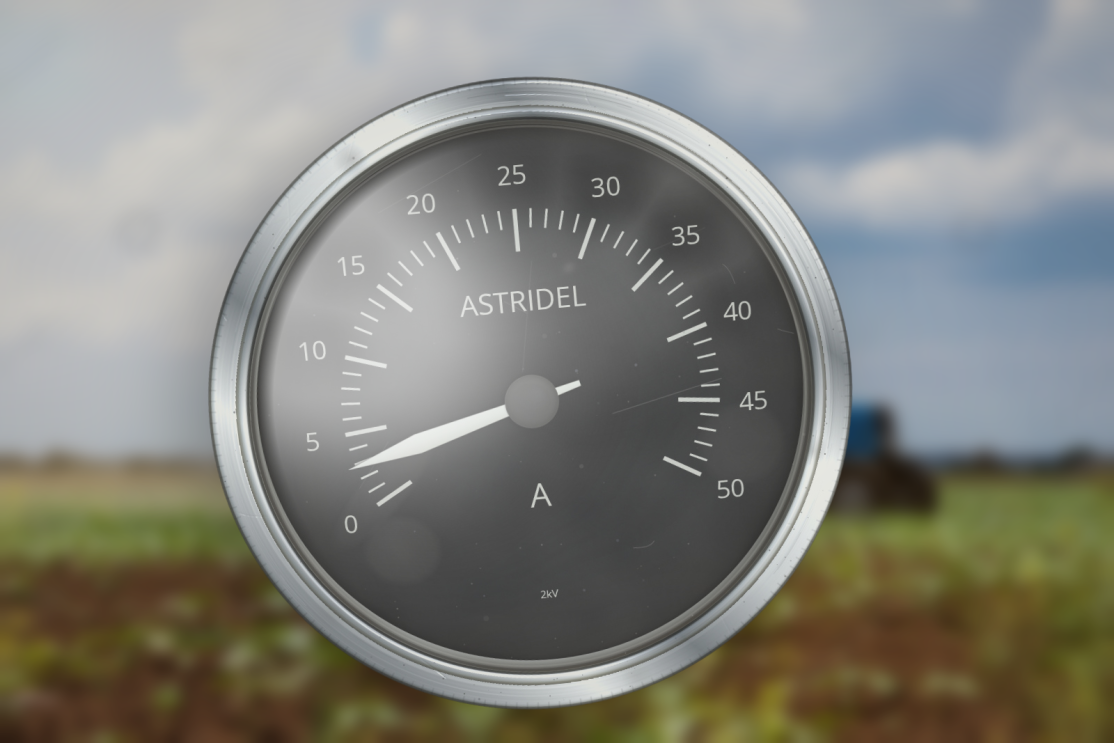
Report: 3,A
